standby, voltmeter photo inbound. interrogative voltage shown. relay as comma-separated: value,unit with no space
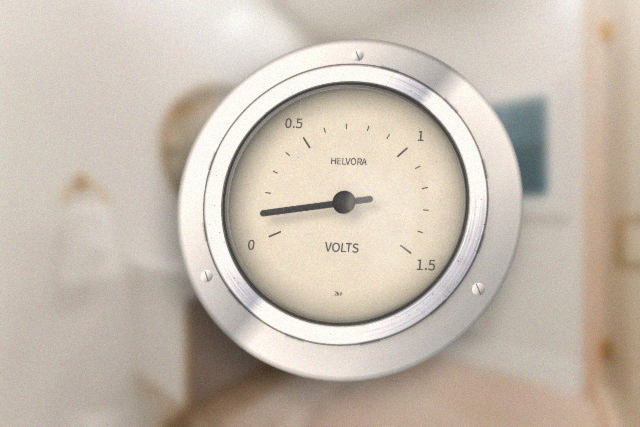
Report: 0.1,V
